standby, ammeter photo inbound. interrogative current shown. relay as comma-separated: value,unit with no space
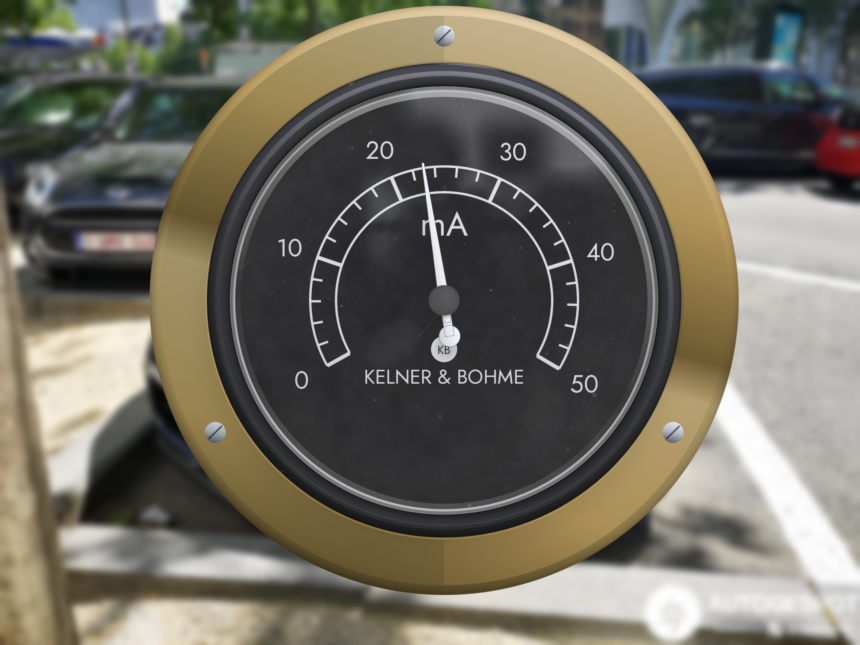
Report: 23,mA
